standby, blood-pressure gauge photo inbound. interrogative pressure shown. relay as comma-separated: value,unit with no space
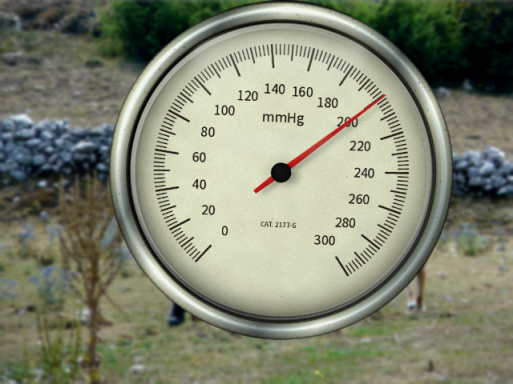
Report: 200,mmHg
